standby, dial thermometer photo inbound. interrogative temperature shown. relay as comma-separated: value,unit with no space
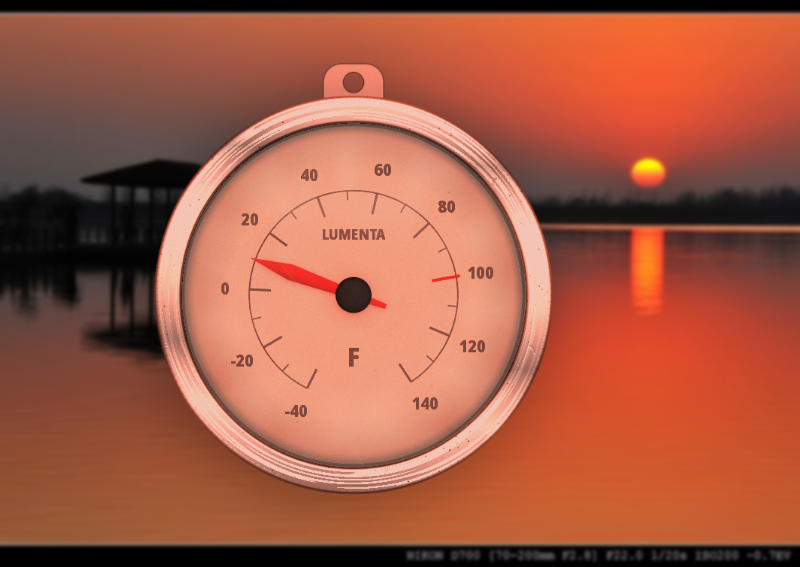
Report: 10,°F
